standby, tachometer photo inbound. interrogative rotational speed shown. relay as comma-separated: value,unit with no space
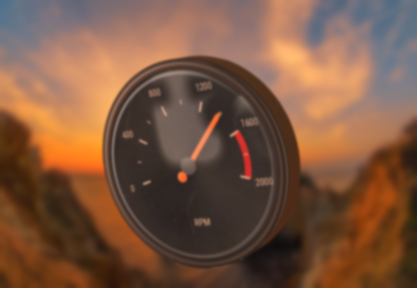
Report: 1400,rpm
